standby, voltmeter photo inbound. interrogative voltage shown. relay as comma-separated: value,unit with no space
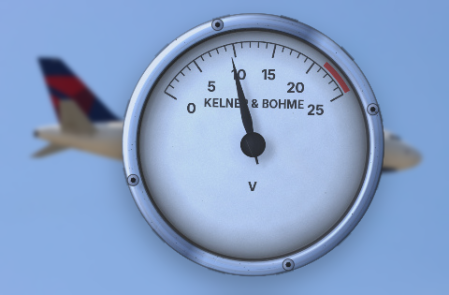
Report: 9.5,V
